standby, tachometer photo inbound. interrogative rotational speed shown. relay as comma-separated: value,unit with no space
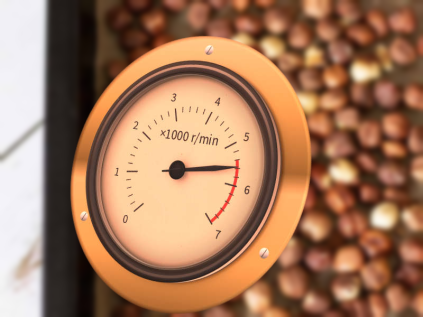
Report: 5600,rpm
